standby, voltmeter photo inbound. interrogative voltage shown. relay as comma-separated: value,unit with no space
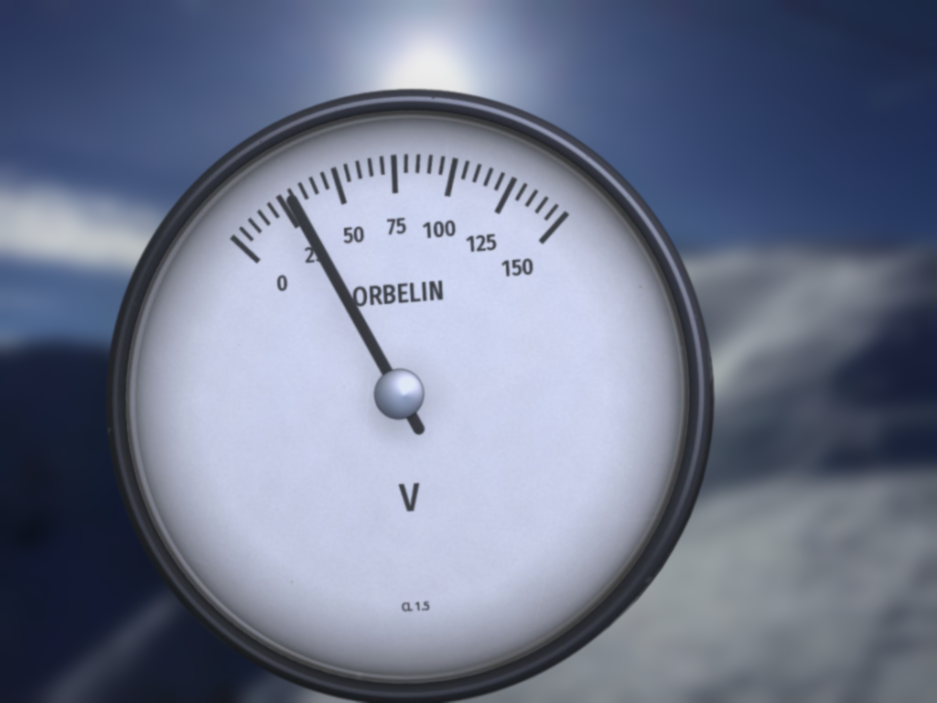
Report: 30,V
